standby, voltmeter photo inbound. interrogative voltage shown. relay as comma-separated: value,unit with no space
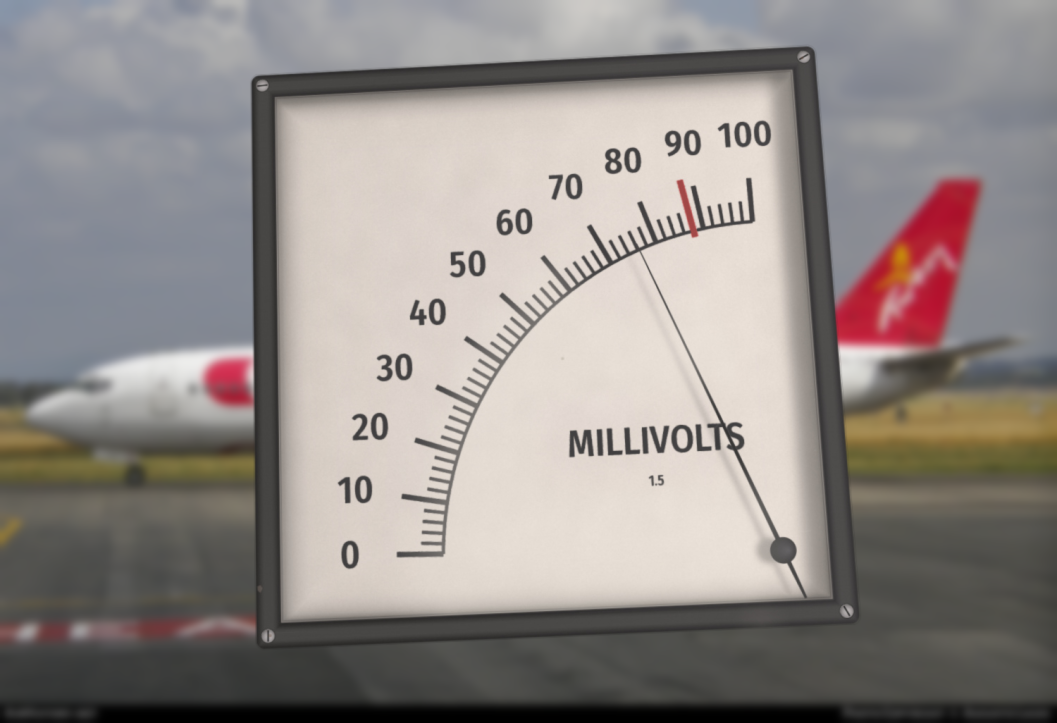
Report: 76,mV
